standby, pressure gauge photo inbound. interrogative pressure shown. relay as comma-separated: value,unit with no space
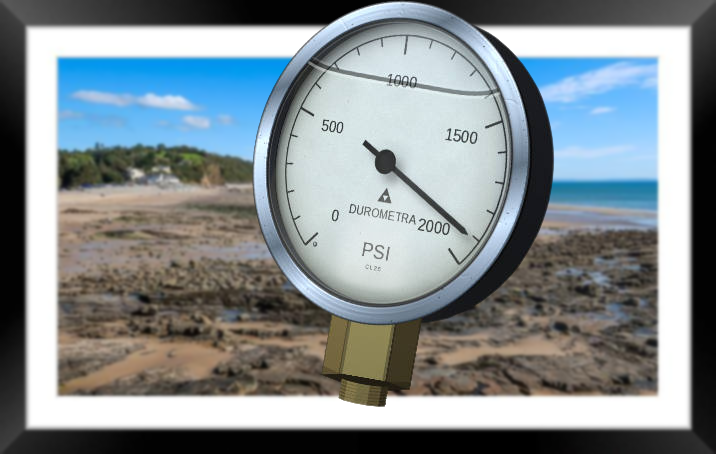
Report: 1900,psi
